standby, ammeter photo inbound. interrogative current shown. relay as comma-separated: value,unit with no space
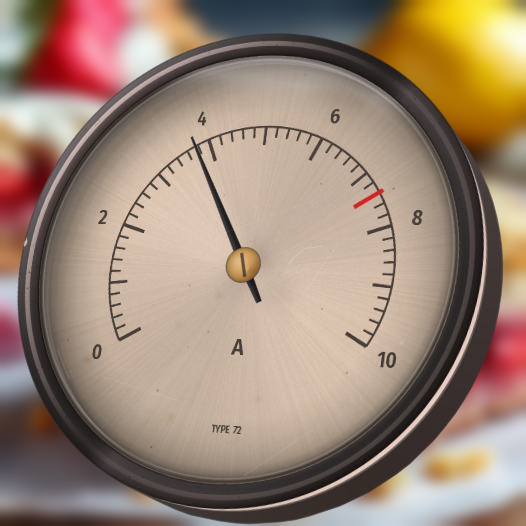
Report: 3.8,A
